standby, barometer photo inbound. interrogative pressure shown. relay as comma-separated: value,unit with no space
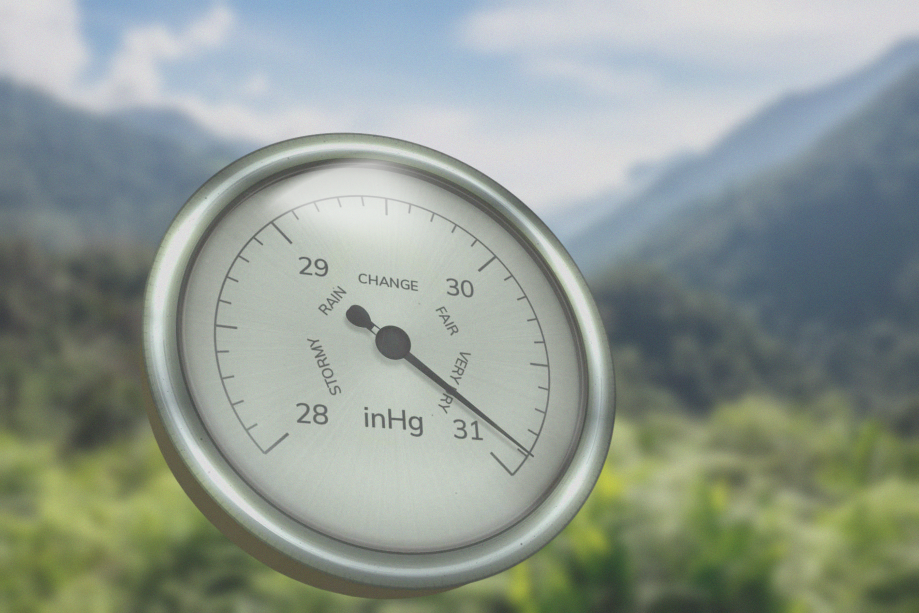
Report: 30.9,inHg
